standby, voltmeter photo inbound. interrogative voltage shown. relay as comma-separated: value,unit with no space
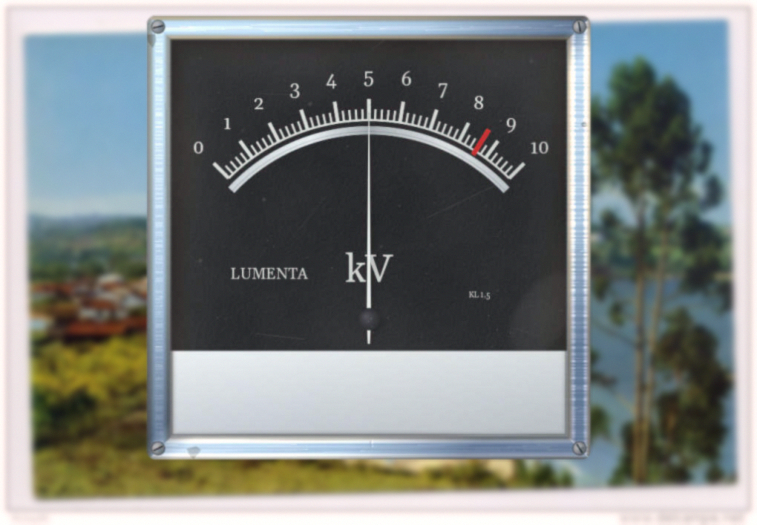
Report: 5,kV
